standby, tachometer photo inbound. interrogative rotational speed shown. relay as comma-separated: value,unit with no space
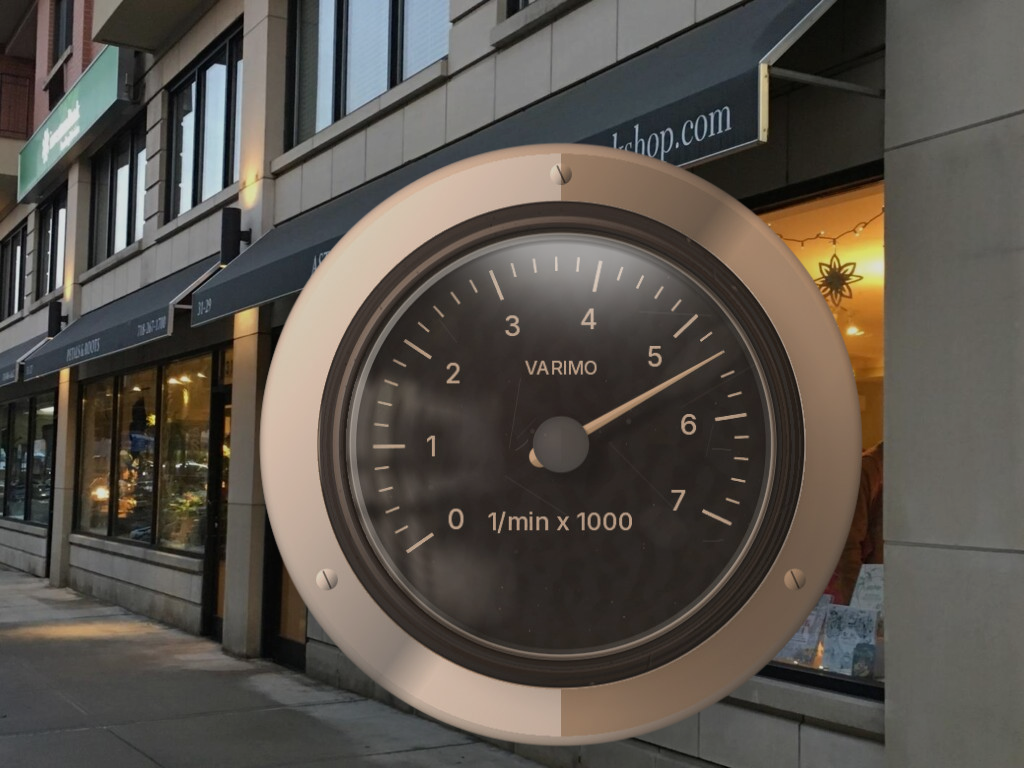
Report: 5400,rpm
